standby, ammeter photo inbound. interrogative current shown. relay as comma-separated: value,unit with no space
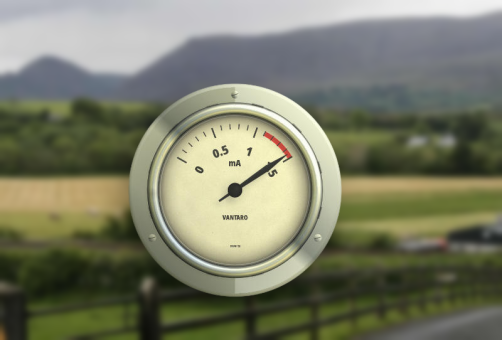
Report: 1.45,mA
